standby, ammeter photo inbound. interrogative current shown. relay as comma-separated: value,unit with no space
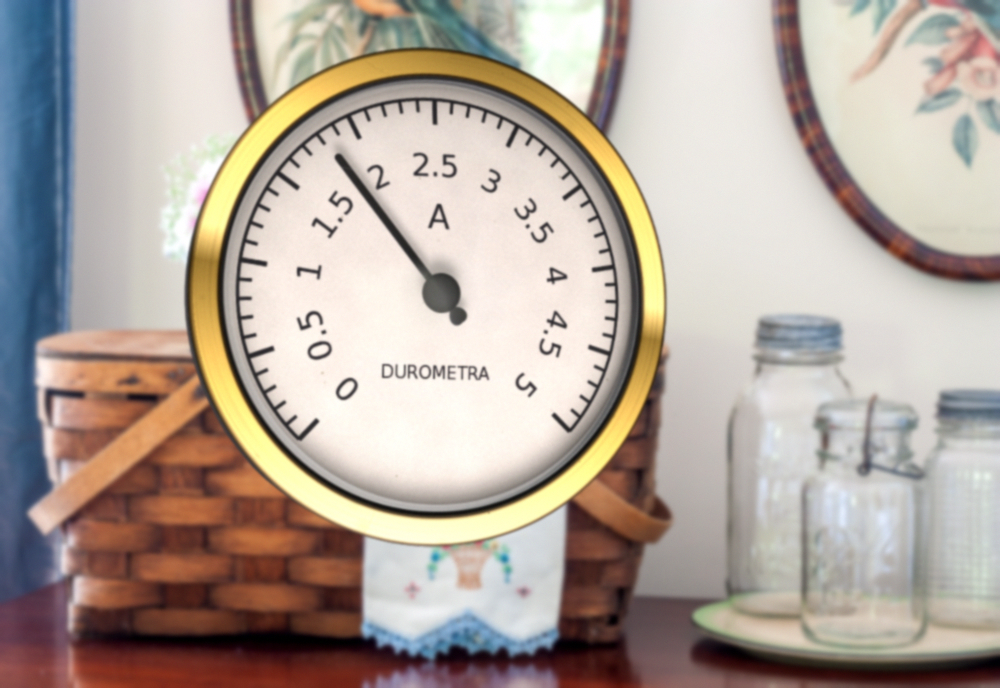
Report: 1.8,A
